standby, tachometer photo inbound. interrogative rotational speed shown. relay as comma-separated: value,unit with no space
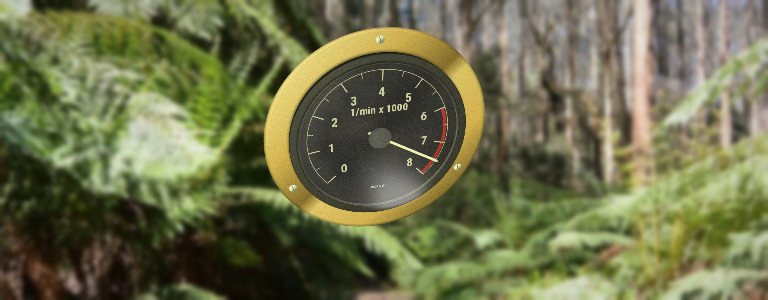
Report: 7500,rpm
